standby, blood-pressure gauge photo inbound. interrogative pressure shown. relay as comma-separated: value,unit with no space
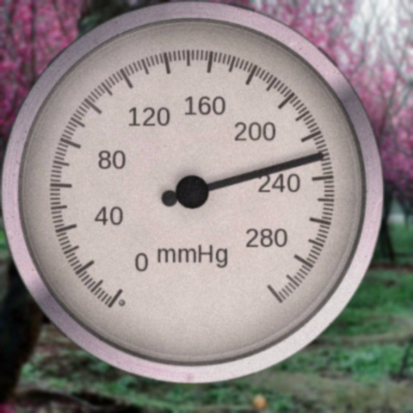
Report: 230,mmHg
